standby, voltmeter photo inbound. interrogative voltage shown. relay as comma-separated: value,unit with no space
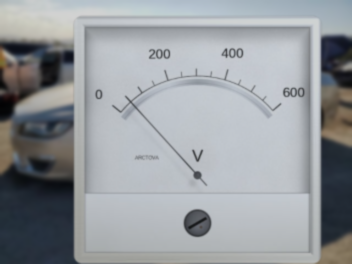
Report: 50,V
